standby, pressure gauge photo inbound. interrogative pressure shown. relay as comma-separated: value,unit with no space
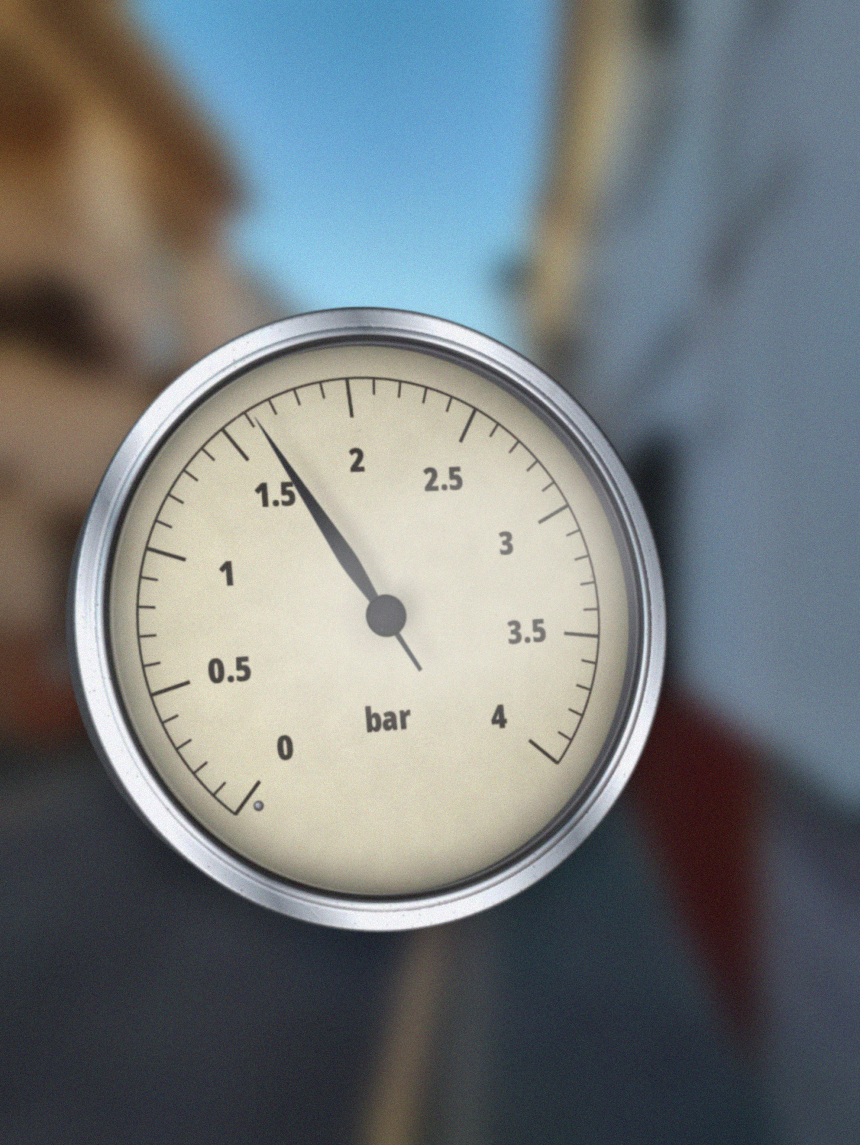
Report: 1.6,bar
